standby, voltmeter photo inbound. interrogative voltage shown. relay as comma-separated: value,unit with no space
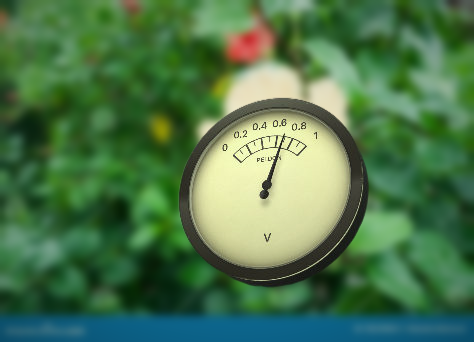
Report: 0.7,V
